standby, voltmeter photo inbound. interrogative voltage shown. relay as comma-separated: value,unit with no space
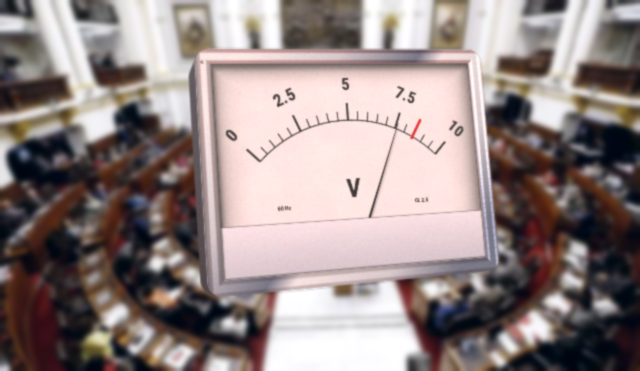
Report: 7.5,V
